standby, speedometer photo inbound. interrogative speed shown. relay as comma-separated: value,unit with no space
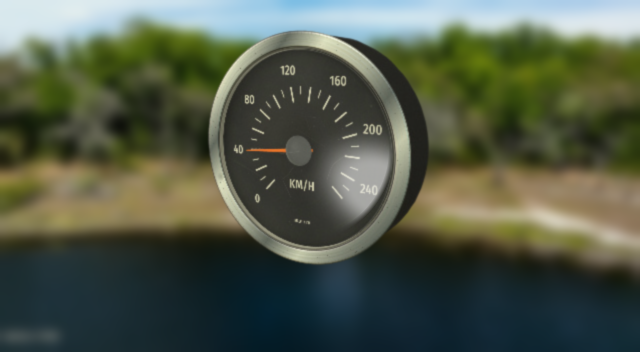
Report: 40,km/h
